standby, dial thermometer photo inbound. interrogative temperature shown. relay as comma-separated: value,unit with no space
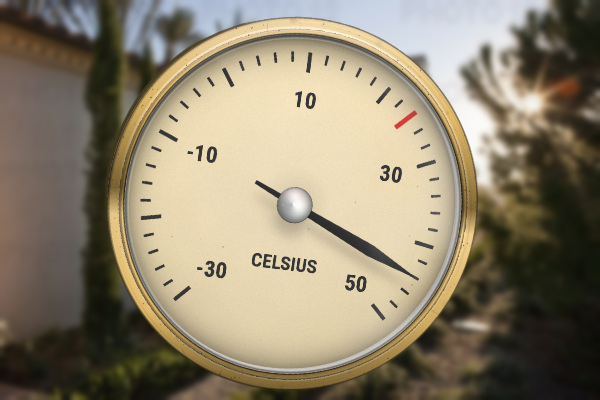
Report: 44,°C
